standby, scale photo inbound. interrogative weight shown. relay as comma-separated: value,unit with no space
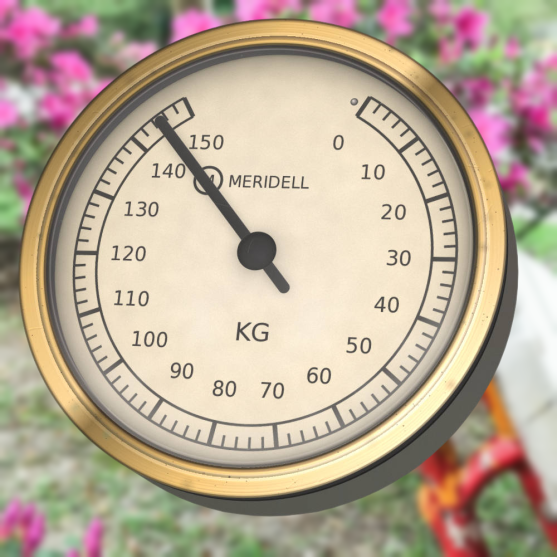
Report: 145,kg
